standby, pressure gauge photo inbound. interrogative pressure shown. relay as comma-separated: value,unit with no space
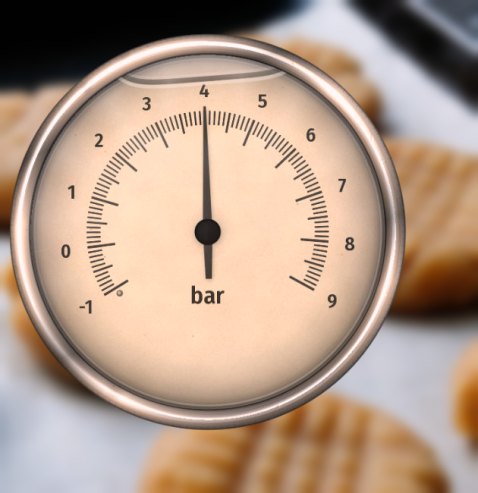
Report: 4,bar
